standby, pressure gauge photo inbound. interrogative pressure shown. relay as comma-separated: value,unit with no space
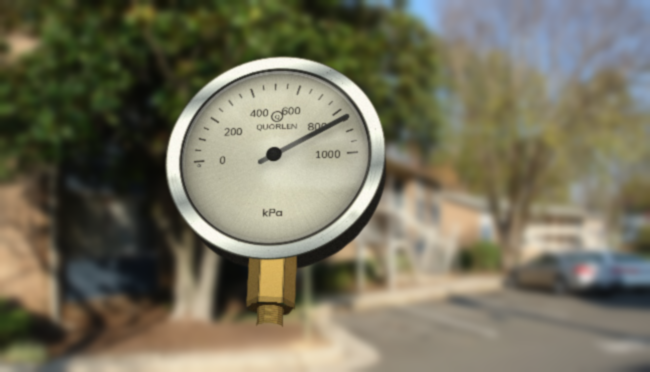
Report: 850,kPa
